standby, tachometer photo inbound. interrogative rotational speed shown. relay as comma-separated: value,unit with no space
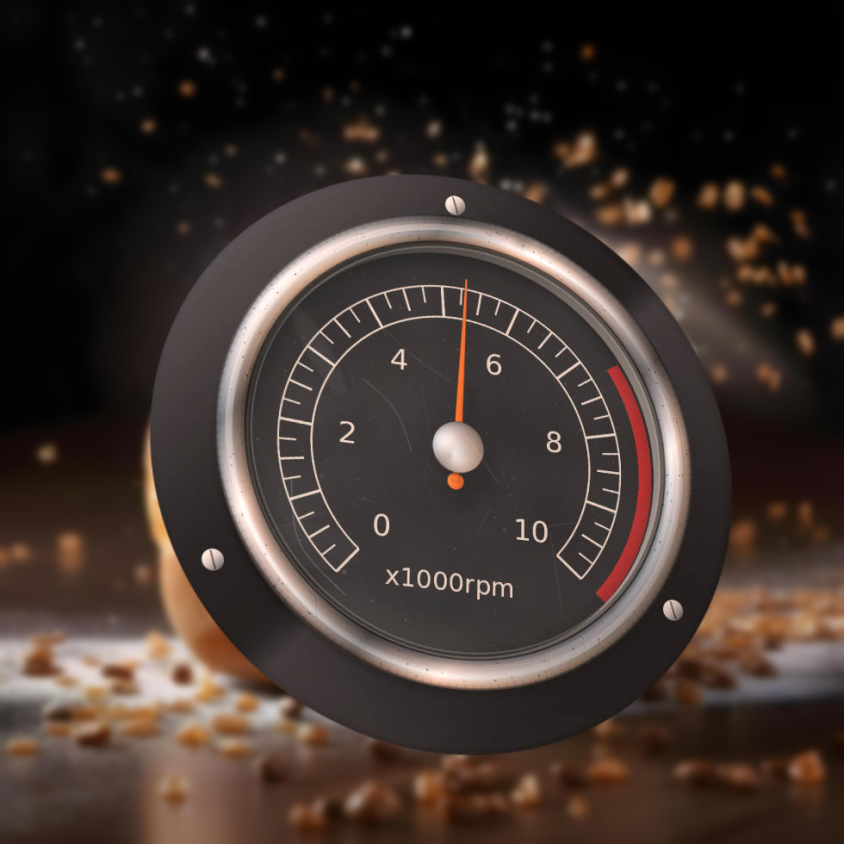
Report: 5250,rpm
